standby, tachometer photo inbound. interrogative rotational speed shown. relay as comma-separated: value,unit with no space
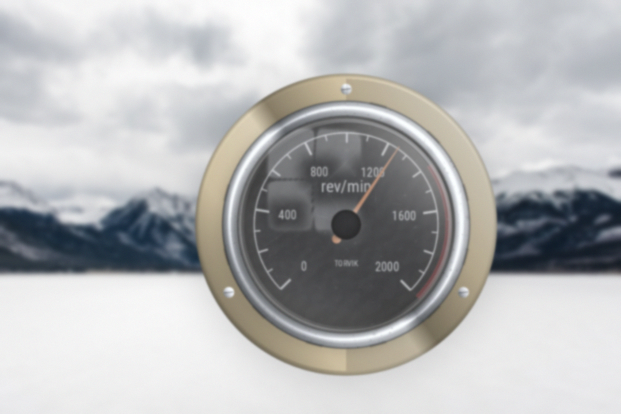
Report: 1250,rpm
